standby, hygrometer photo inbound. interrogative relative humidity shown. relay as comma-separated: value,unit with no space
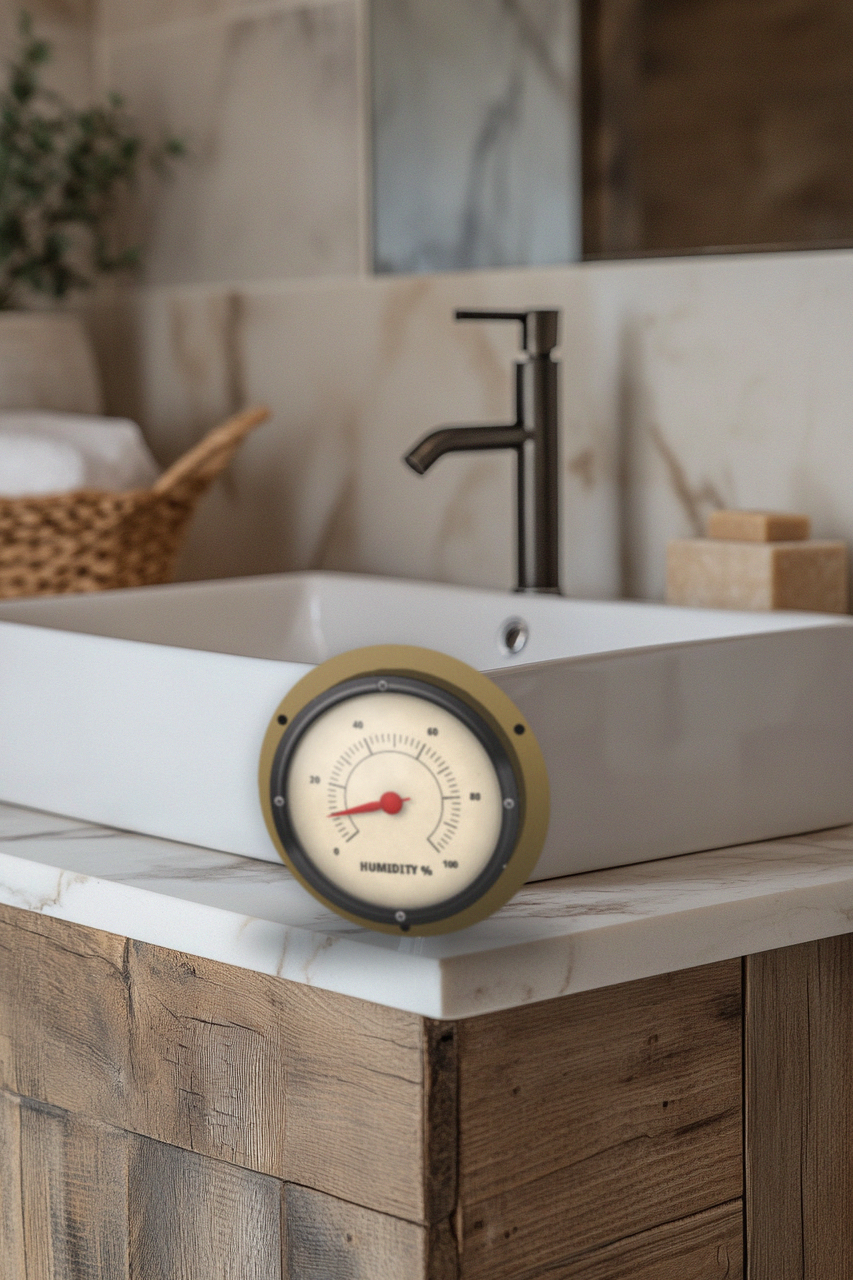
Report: 10,%
